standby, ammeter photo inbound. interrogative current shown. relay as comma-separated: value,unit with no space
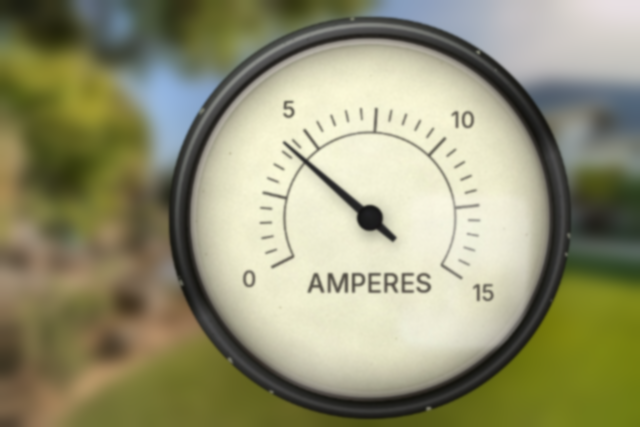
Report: 4.25,A
